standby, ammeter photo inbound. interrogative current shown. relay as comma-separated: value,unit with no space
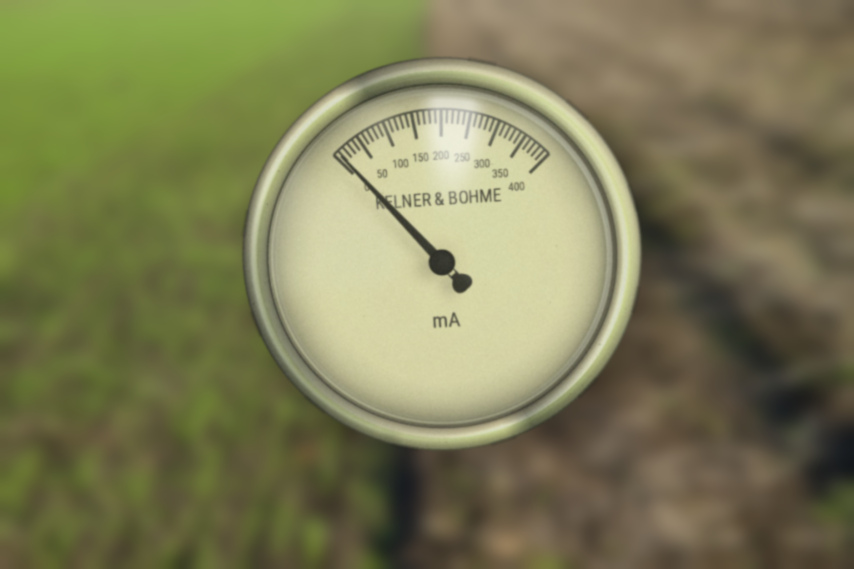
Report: 10,mA
